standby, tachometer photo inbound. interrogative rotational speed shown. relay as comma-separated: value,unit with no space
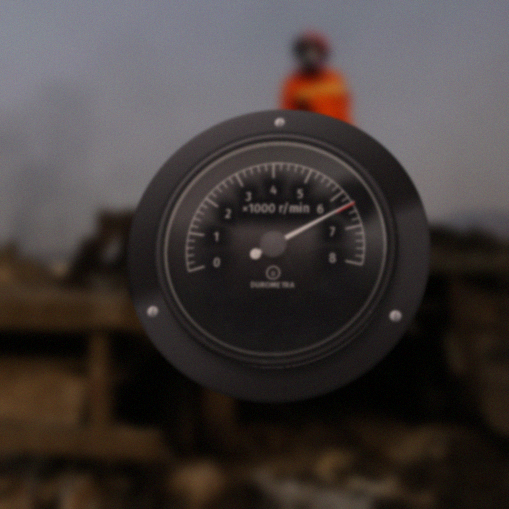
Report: 6400,rpm
